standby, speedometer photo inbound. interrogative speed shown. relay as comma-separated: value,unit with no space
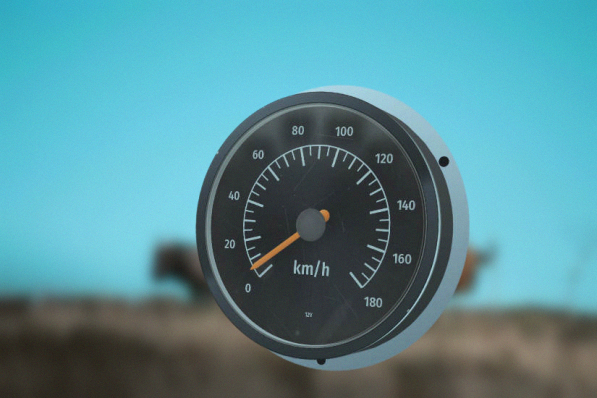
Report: 5,km/h
